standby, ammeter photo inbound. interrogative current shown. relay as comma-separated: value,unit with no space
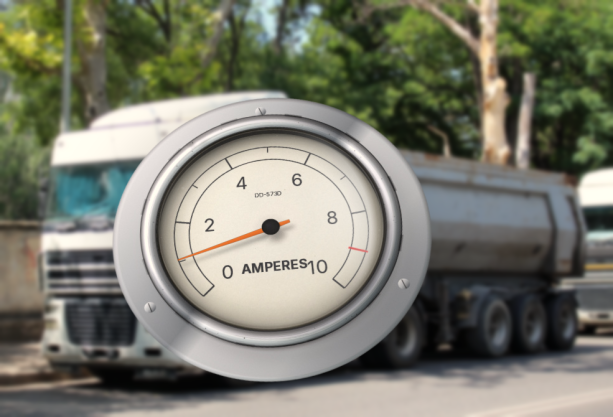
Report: 1,A
